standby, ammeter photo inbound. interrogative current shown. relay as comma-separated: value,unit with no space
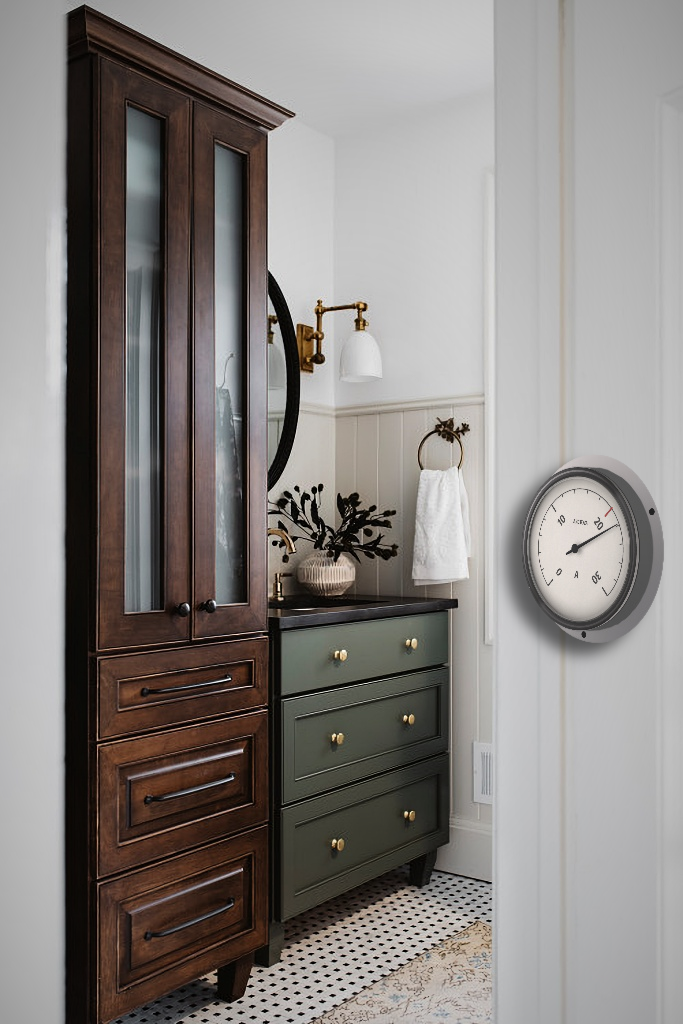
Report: 22,A
